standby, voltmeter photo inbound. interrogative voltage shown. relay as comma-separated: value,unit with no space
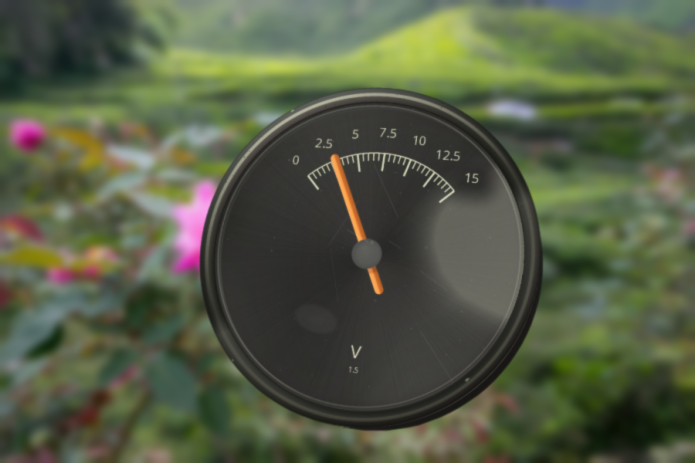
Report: 3,V
